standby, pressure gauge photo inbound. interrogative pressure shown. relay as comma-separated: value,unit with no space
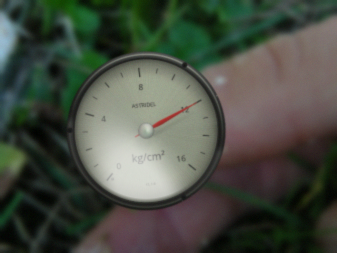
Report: 12,kg/cm²
